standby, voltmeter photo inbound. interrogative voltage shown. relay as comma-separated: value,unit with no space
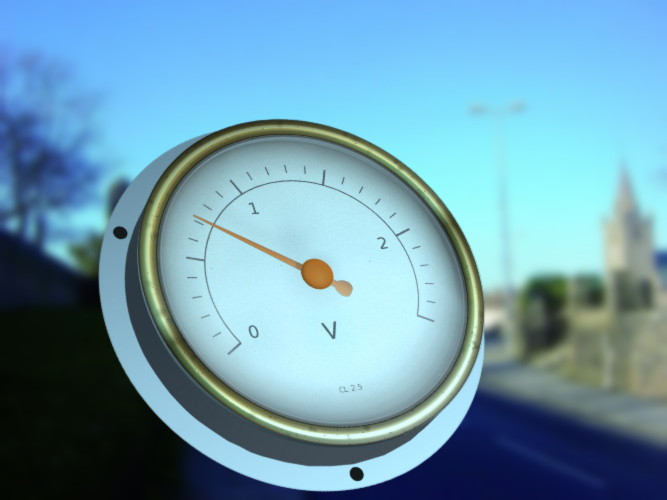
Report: 0.7,V
